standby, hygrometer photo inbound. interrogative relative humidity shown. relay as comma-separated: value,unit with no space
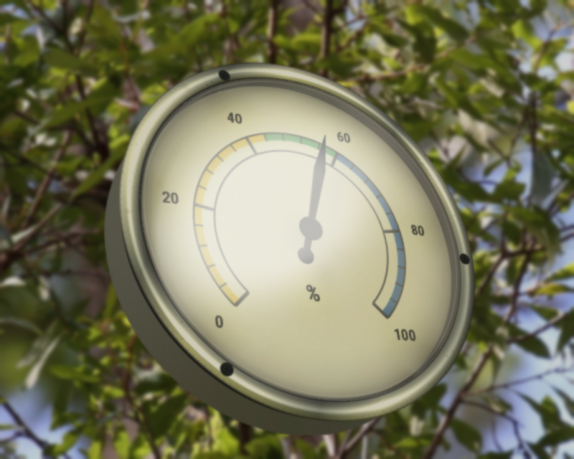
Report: 56,%
